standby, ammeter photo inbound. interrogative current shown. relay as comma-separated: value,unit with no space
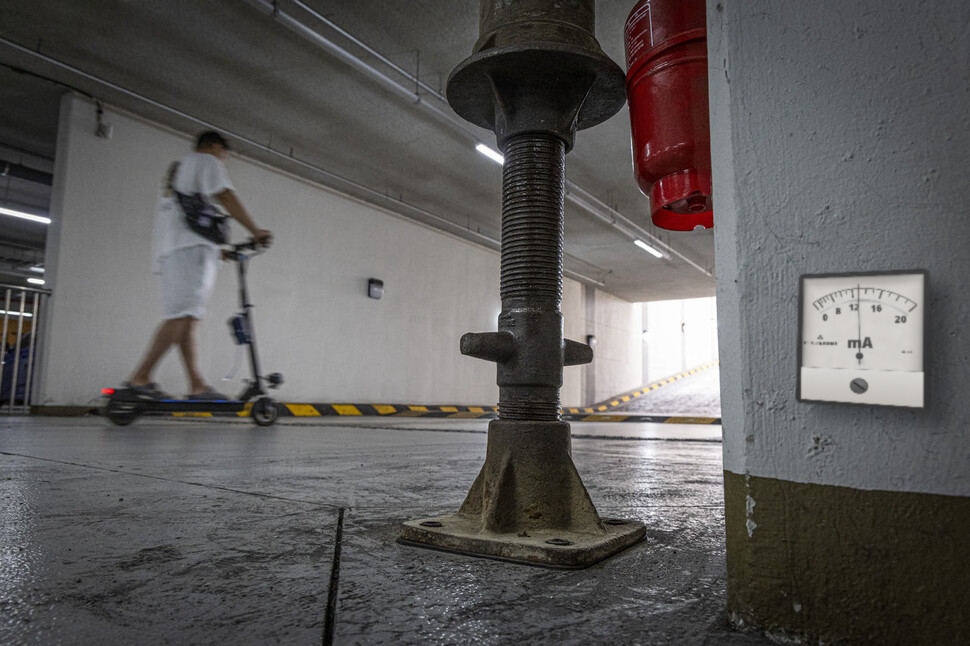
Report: 13,mA
